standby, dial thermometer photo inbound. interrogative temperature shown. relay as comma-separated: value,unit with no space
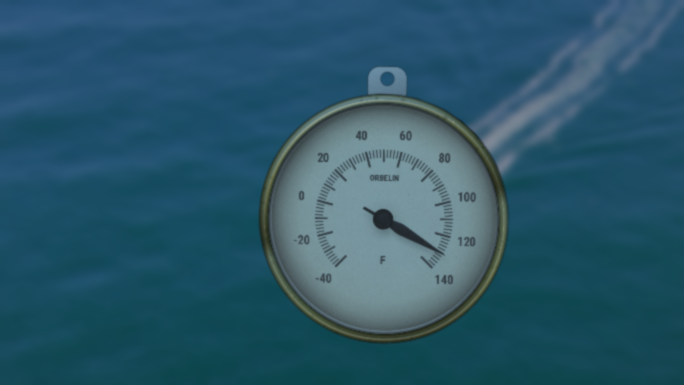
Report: 130,°F
